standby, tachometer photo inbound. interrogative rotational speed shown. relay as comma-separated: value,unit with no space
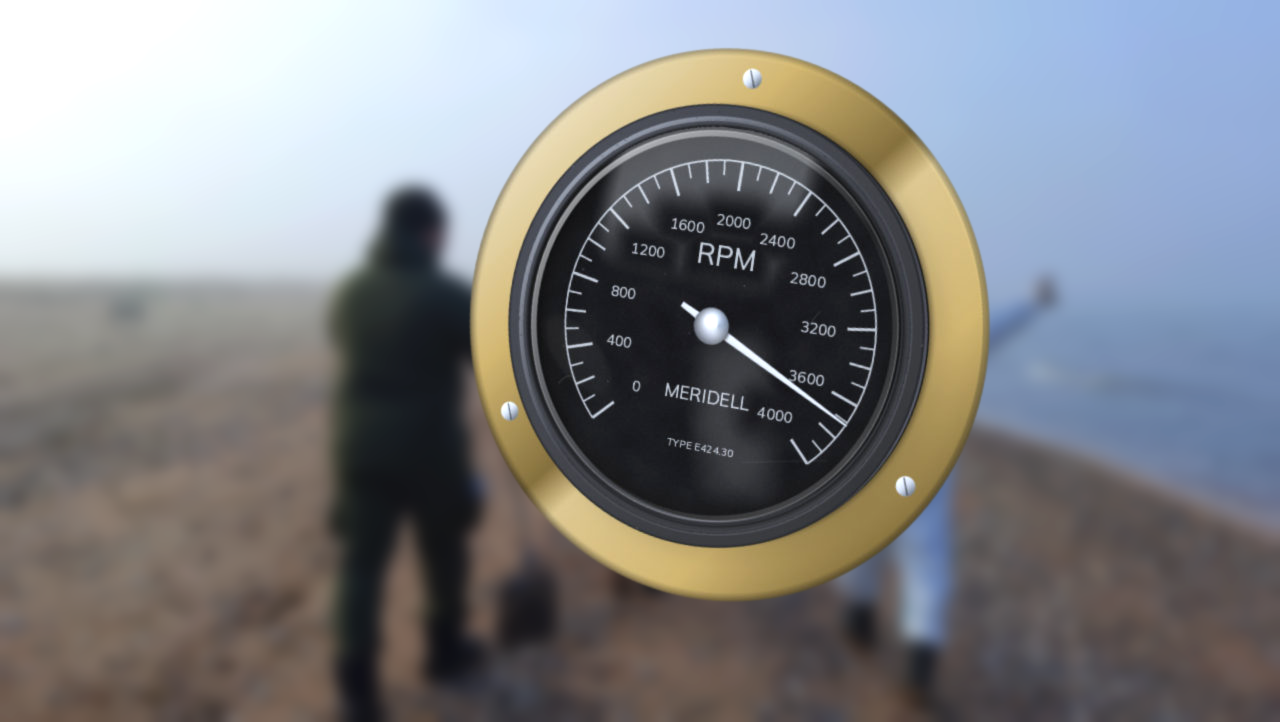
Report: 3700,rpm
